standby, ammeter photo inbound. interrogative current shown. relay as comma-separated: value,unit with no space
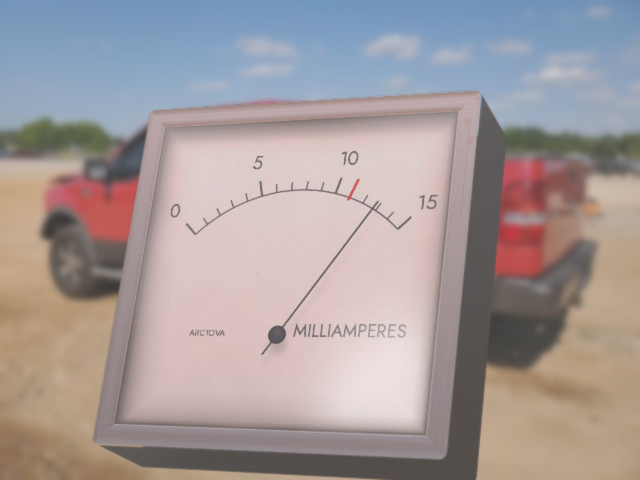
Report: 13,mA
